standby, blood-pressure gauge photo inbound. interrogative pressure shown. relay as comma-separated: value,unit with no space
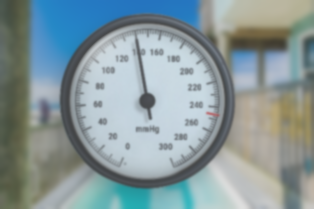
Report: 140,mmHg
